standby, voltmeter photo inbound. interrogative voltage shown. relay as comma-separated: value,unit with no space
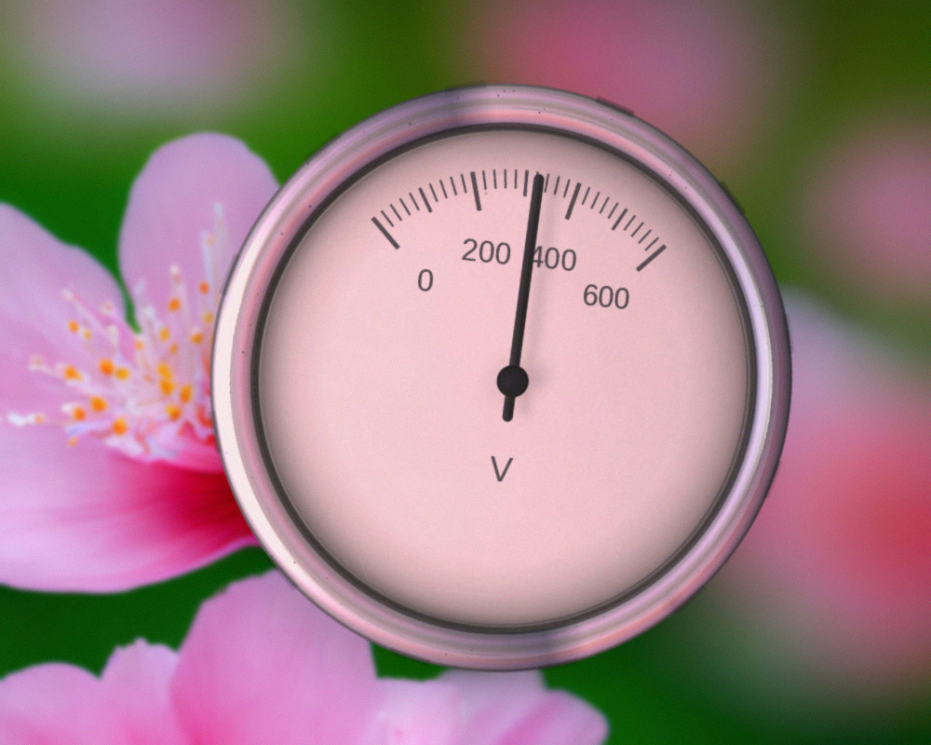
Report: 320,V
